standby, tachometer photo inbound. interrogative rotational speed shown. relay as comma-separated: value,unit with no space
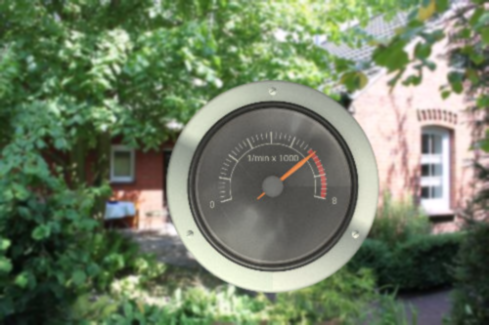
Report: 6000,rpm
